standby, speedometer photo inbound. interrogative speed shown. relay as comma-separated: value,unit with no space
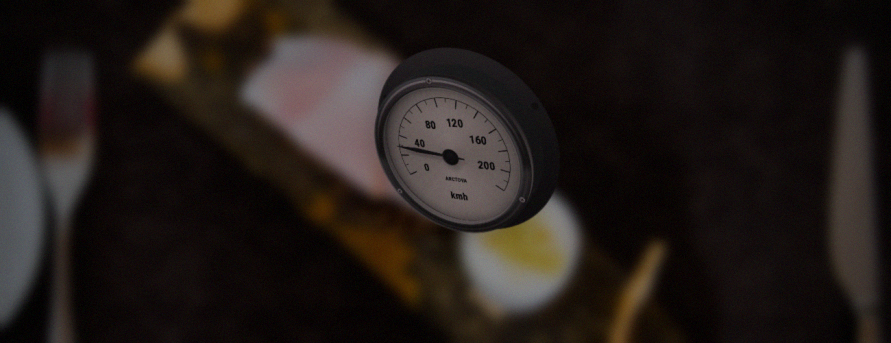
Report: 30,km/h
